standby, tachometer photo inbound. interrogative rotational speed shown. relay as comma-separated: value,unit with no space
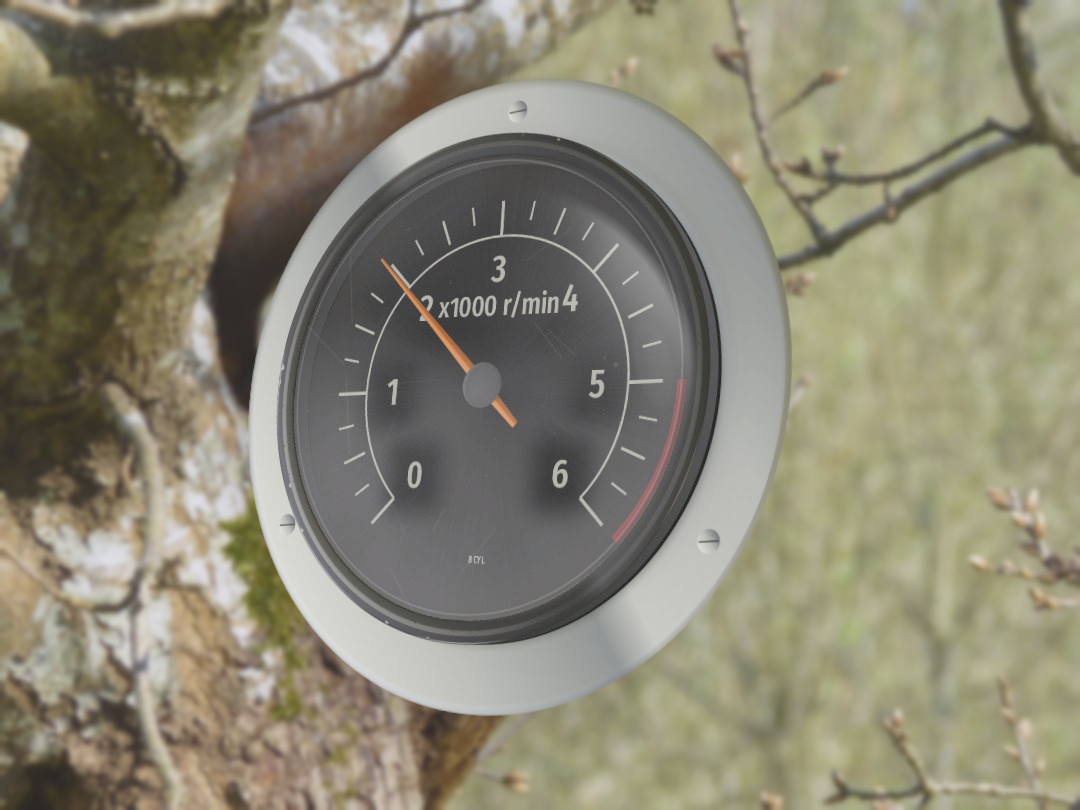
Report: 2000,rpm
